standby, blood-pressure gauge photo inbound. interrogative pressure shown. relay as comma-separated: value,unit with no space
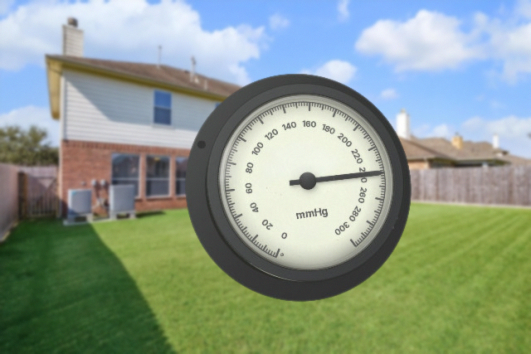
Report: 240,mmHg
